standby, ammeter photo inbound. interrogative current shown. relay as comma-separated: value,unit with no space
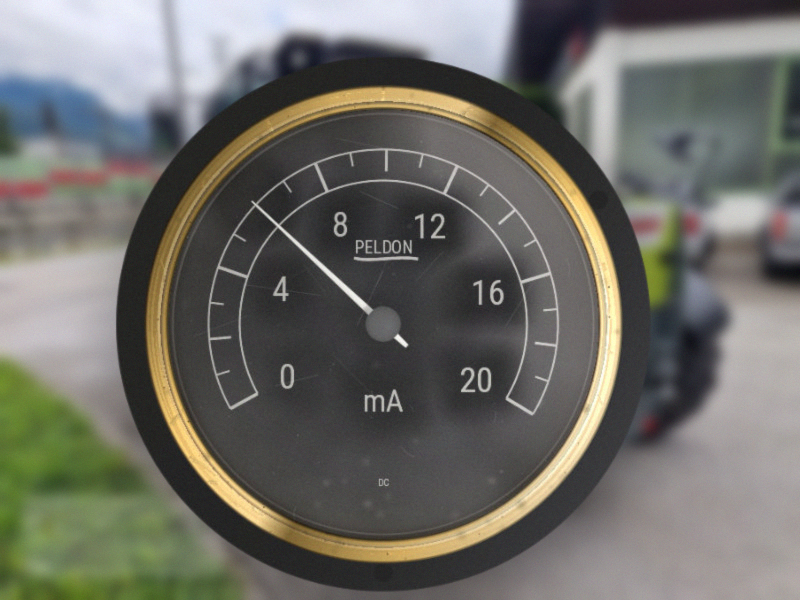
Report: 6,mA
